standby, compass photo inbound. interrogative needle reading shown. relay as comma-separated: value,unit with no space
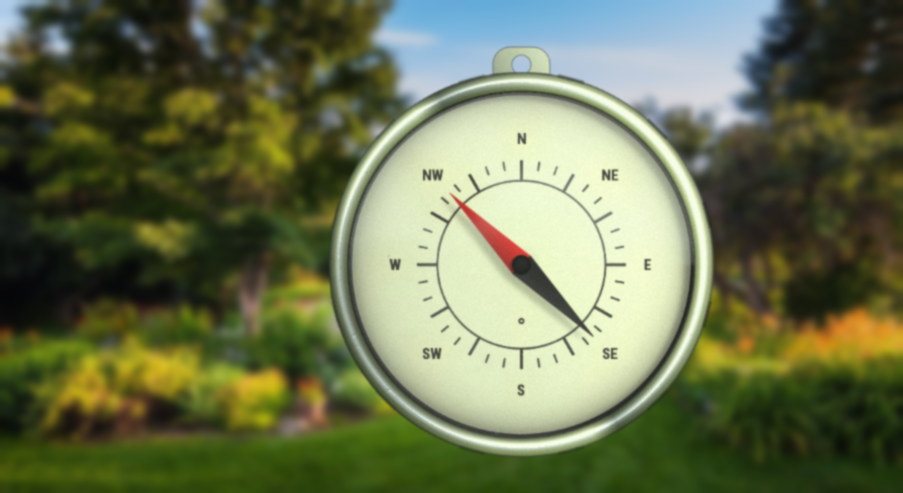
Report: 315,°
